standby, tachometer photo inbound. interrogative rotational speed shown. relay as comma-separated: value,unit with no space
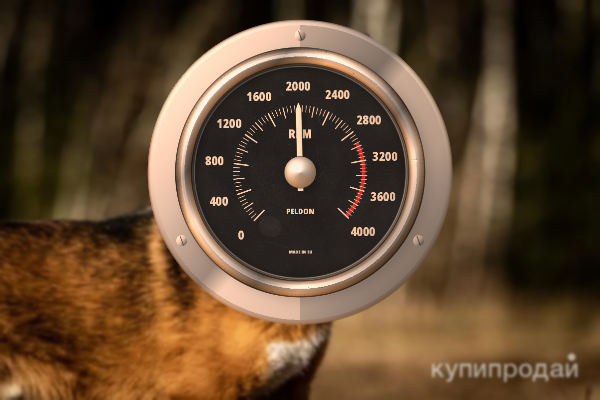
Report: 2000,rpm
